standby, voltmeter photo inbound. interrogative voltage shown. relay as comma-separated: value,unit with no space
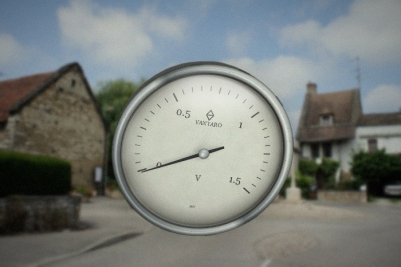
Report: 0,V
